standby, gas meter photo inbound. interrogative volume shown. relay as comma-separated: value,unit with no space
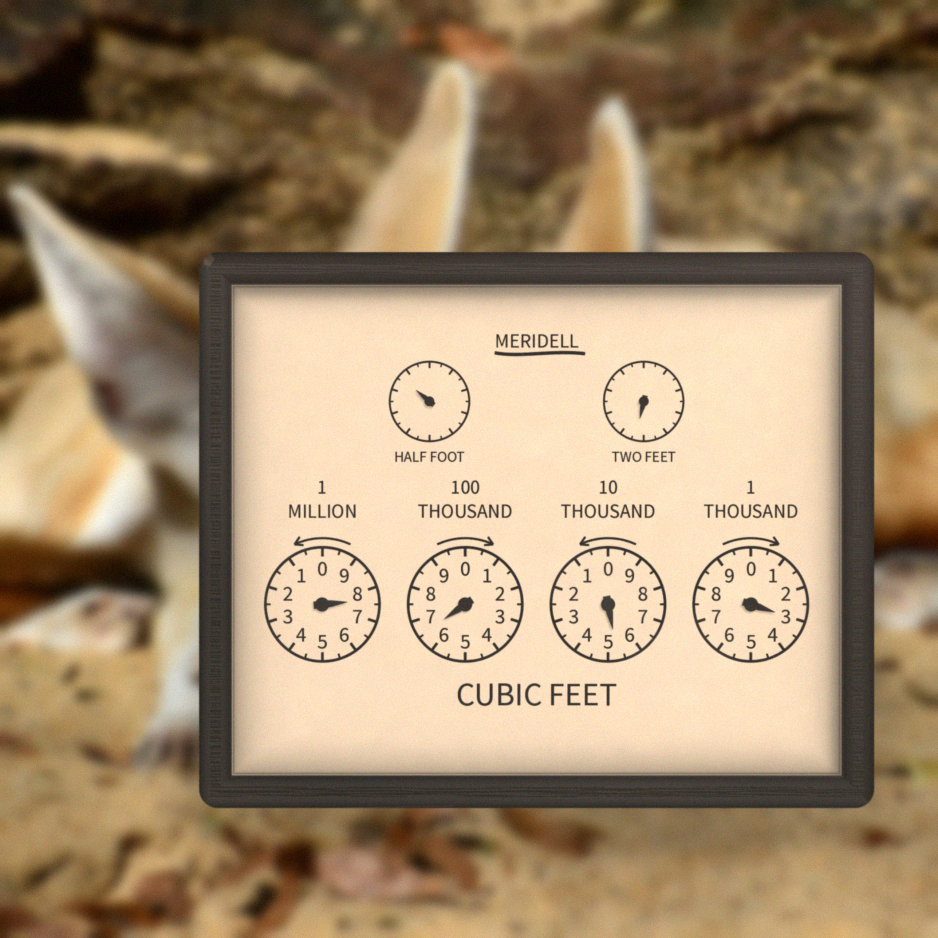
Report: 765300,ft³
